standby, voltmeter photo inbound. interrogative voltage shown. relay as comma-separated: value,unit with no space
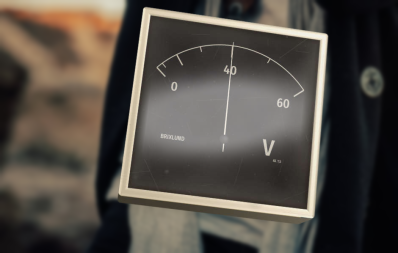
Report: 40,V
